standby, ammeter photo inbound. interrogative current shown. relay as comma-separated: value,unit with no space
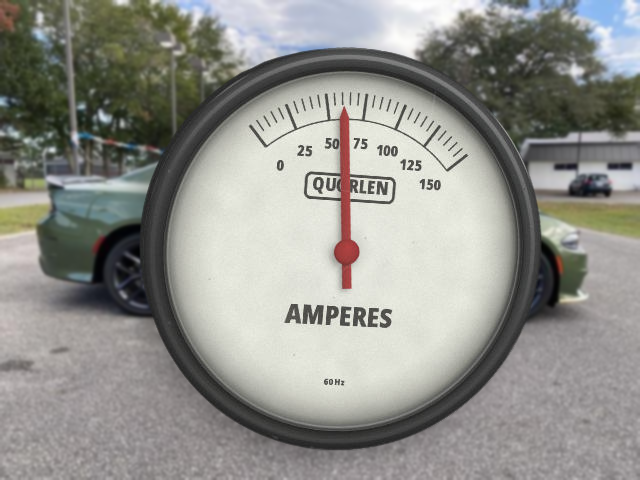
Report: 60,A
